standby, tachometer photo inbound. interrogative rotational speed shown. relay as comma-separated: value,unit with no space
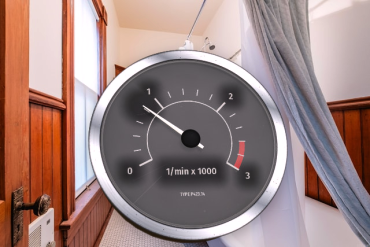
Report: 800,rpm
